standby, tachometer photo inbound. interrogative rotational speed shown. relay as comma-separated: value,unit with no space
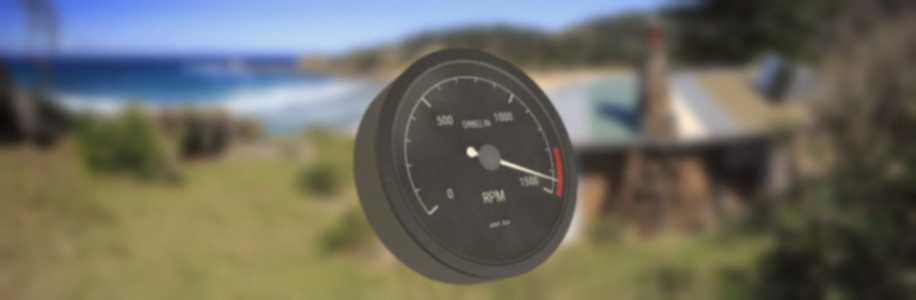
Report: 1450,rpm
